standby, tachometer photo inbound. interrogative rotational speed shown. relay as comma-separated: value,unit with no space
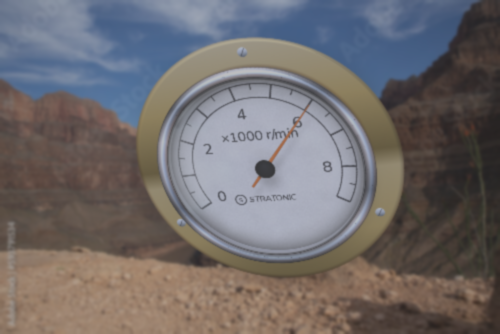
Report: 6000,rpm
